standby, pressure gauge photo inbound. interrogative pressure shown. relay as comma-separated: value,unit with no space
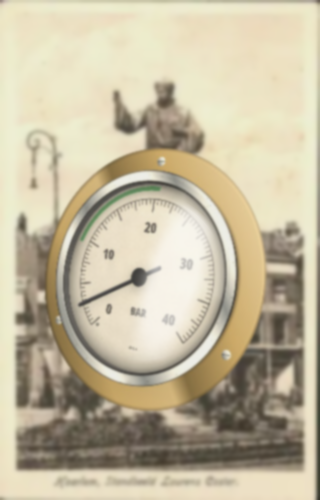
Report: 2.5,bar
